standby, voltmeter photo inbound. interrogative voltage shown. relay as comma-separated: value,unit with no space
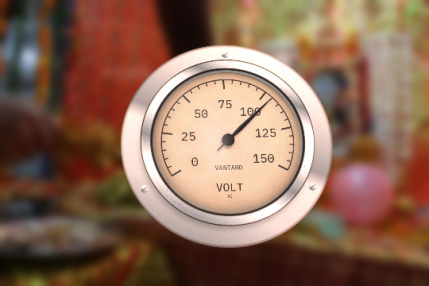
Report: 105,V
